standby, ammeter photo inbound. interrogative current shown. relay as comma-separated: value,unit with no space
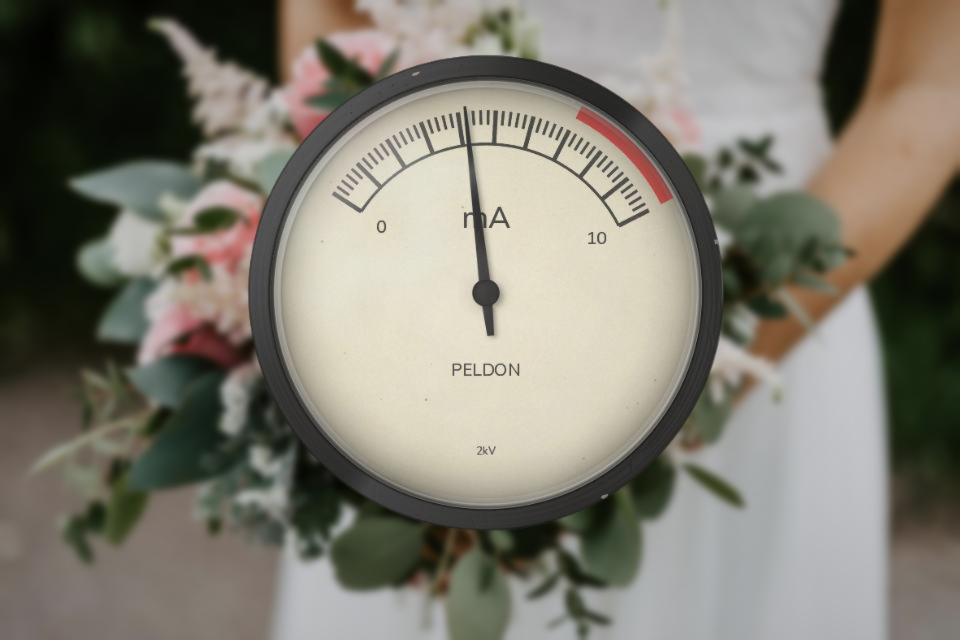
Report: 4.2,mA
